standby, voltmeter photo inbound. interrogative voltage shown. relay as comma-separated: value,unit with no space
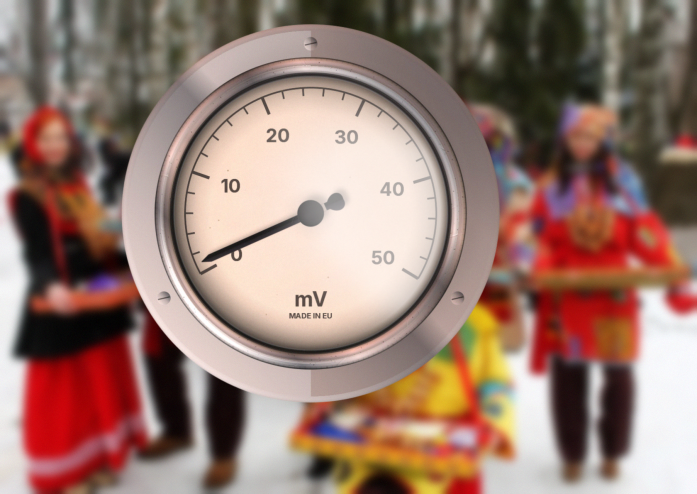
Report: 1,mV
